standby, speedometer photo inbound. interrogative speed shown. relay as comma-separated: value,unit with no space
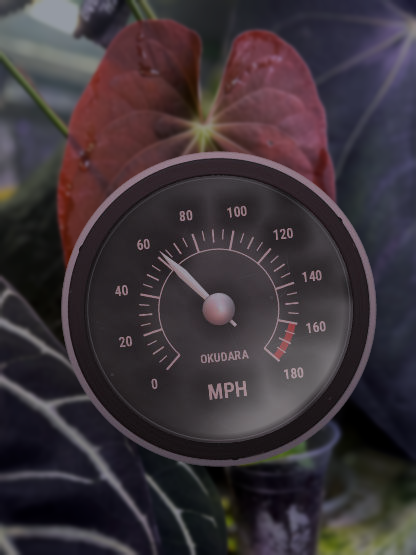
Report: 62.5,mph
